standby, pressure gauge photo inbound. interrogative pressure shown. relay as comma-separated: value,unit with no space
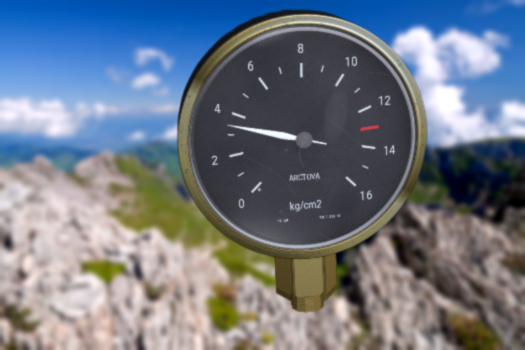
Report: 3.5,kg/cm²
